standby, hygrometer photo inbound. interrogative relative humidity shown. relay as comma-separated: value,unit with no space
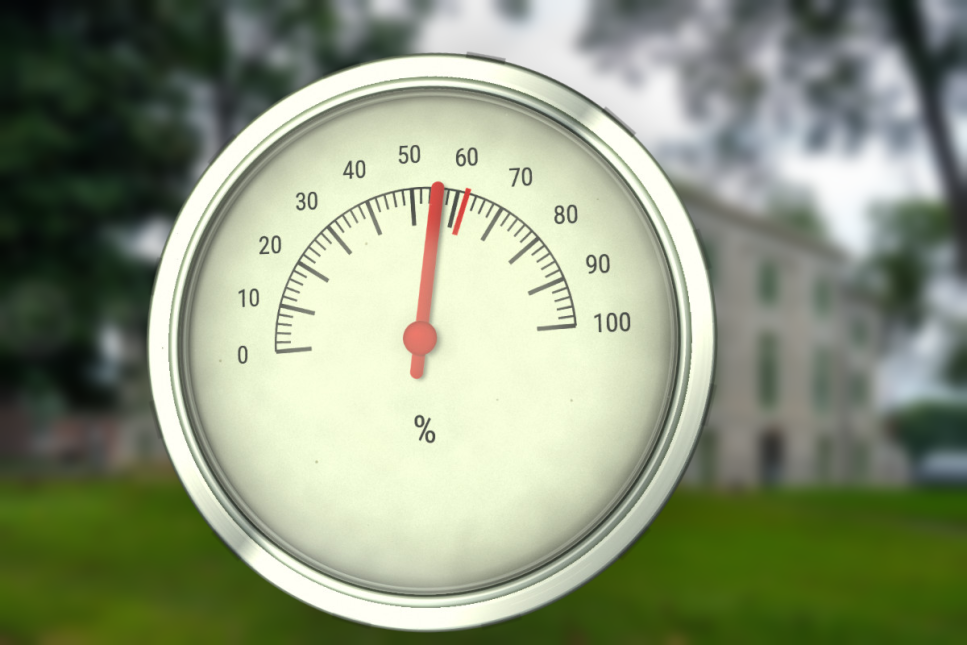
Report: 56,%
